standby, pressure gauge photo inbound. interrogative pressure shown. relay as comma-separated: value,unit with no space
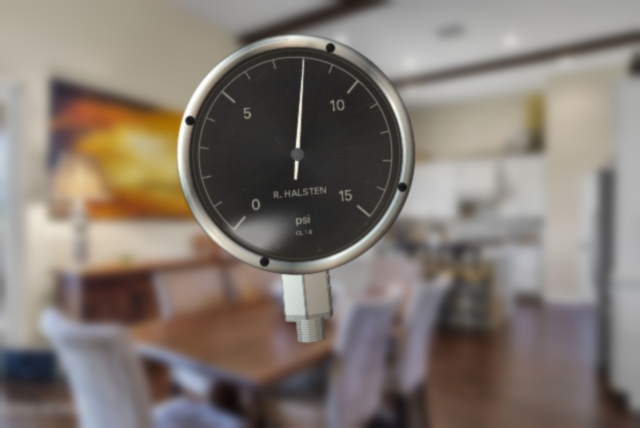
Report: 8,psi
